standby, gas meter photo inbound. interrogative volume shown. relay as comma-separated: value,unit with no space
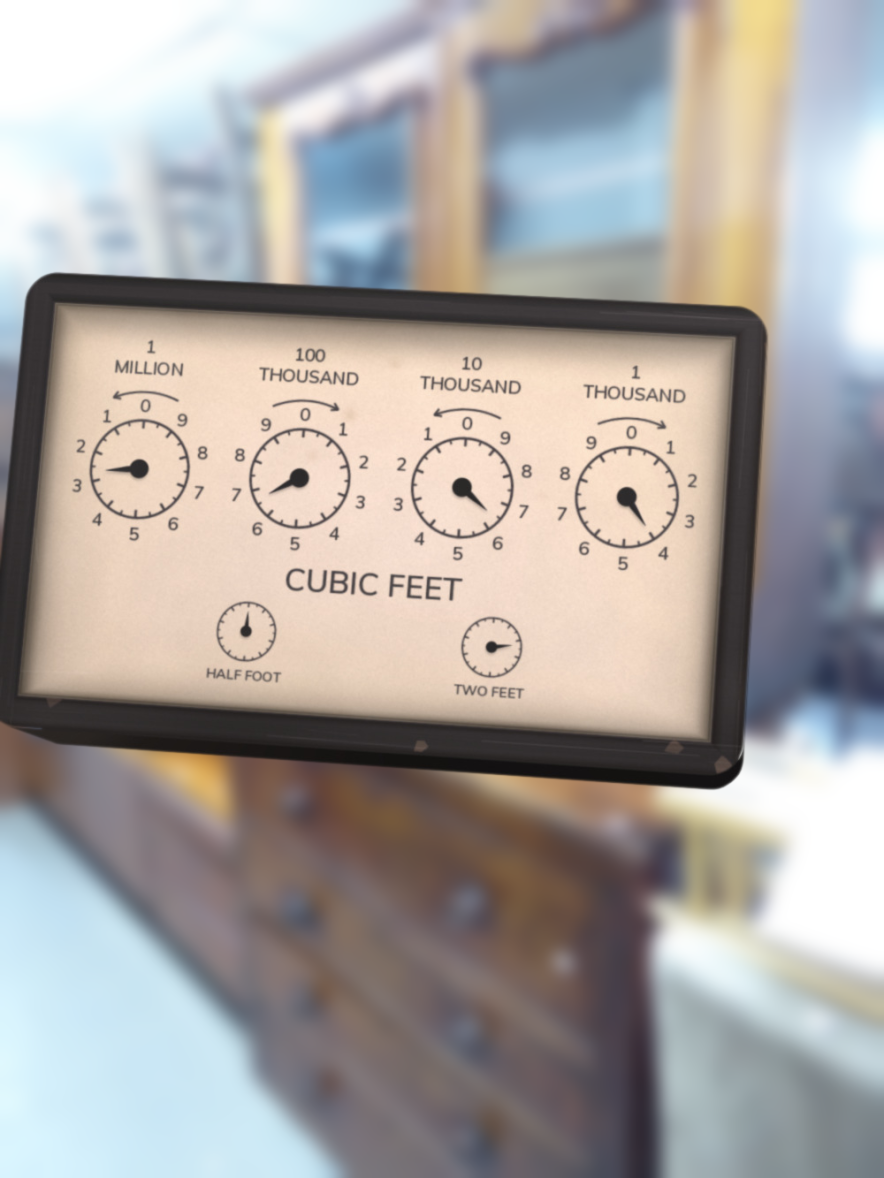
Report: 266400,ft³
